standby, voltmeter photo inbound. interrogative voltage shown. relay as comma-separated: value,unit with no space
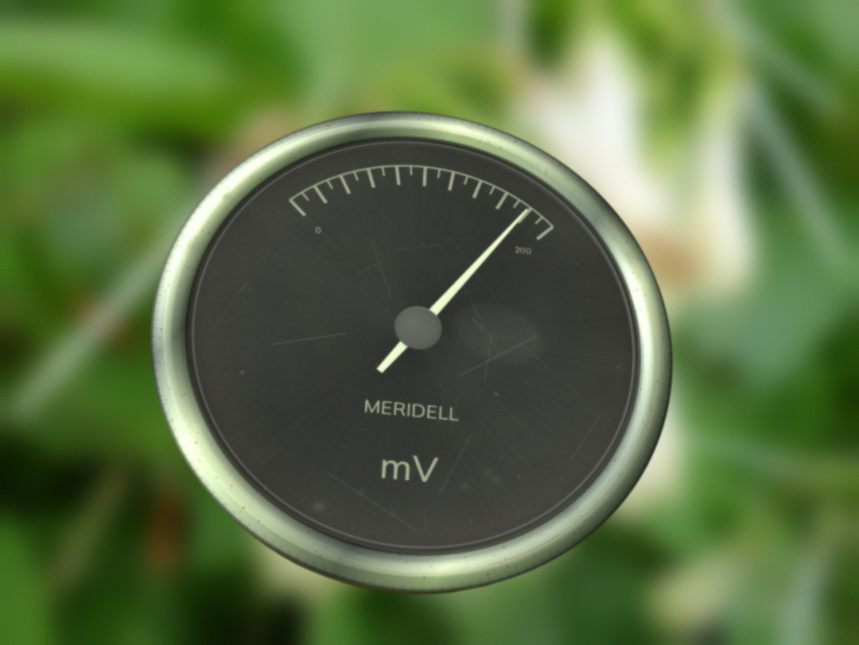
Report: 180,mV
